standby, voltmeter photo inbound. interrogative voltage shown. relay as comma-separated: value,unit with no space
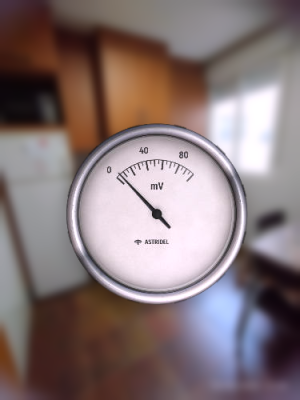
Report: 5,mV
